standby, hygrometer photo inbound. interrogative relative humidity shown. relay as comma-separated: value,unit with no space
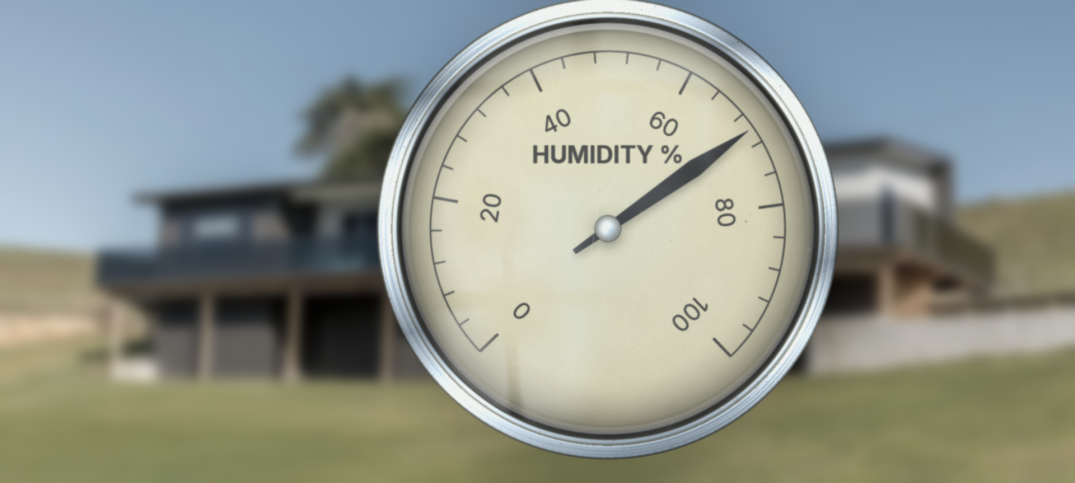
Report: 70,%
